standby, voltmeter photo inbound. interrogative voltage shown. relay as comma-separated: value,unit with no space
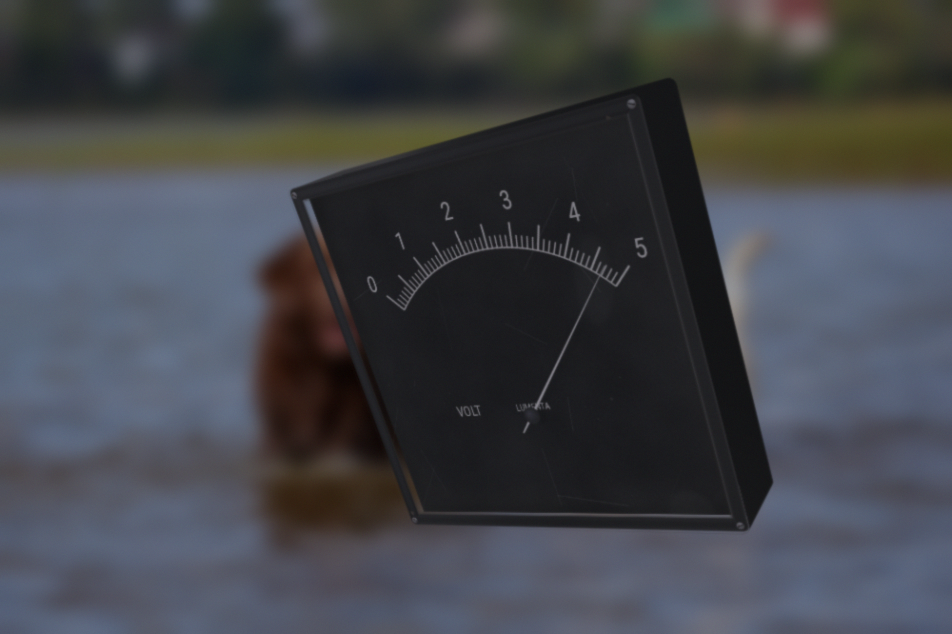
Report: 4.7,V
